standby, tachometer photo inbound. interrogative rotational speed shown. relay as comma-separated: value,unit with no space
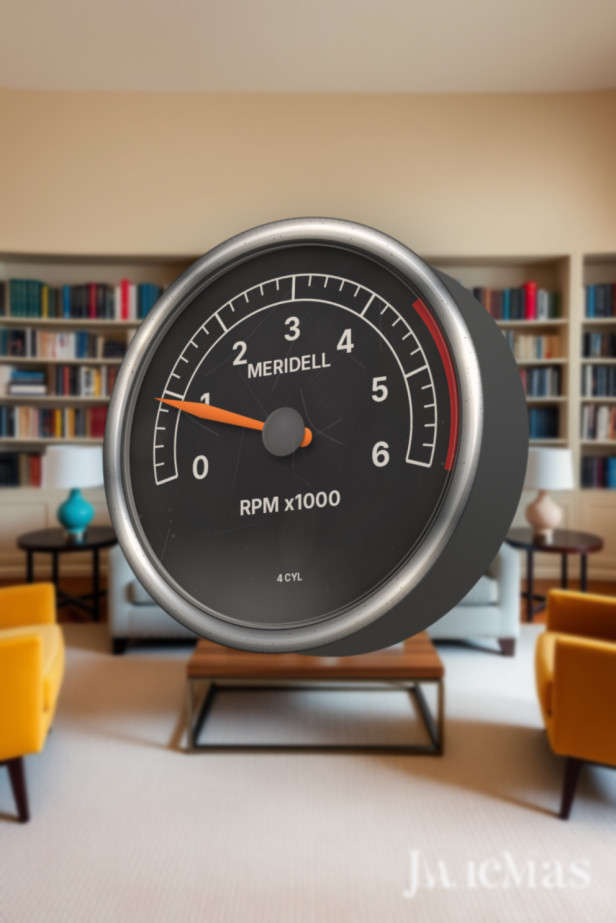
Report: 900,rpm
